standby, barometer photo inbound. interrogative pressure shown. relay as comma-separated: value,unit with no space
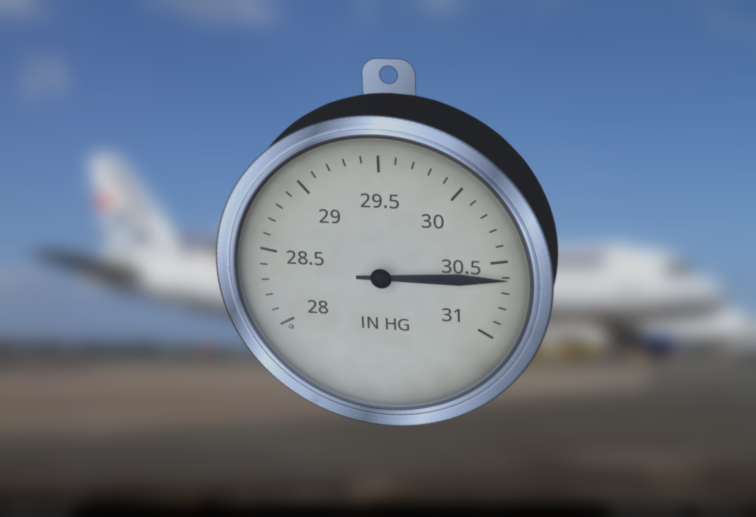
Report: 30.6,inHg
